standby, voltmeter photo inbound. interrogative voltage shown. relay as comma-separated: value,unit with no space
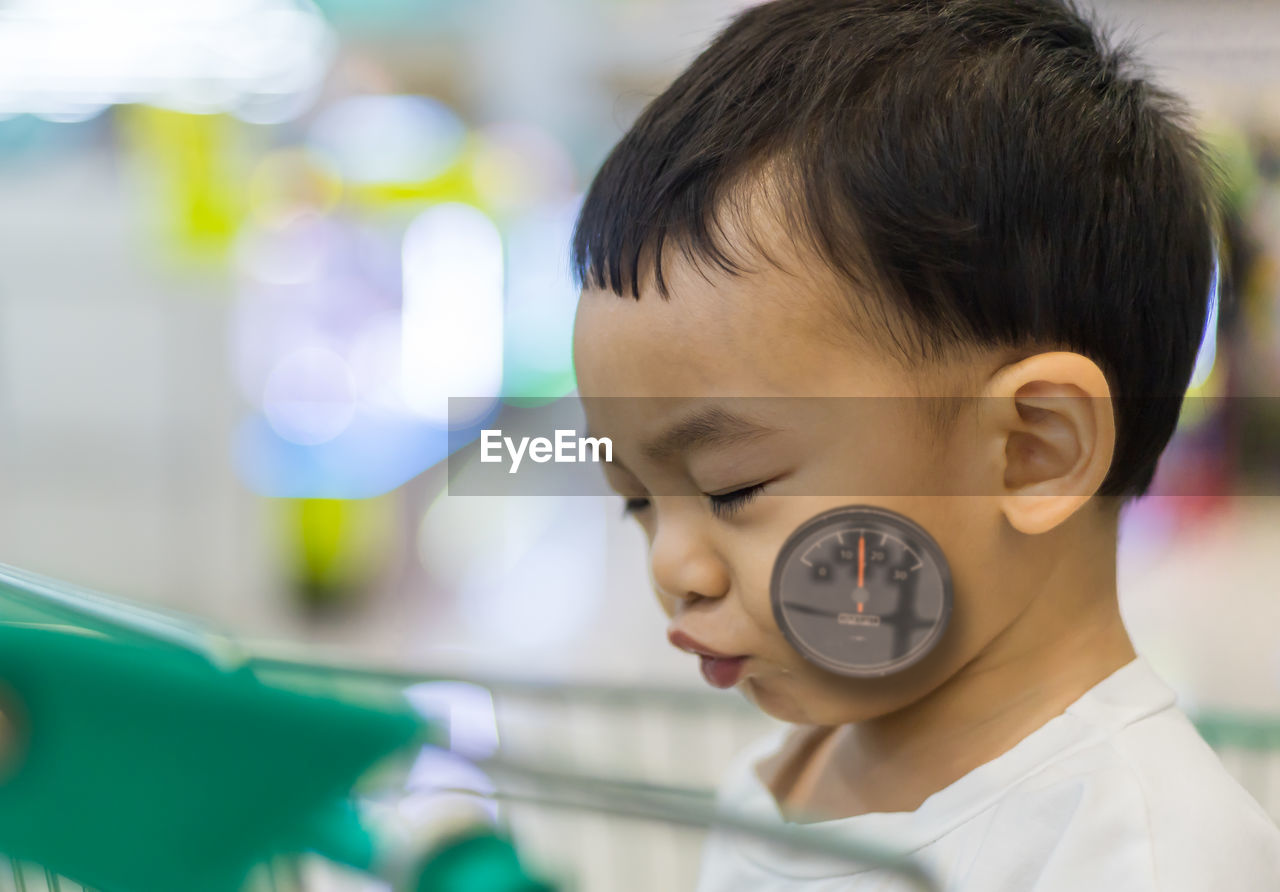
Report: 15,V
